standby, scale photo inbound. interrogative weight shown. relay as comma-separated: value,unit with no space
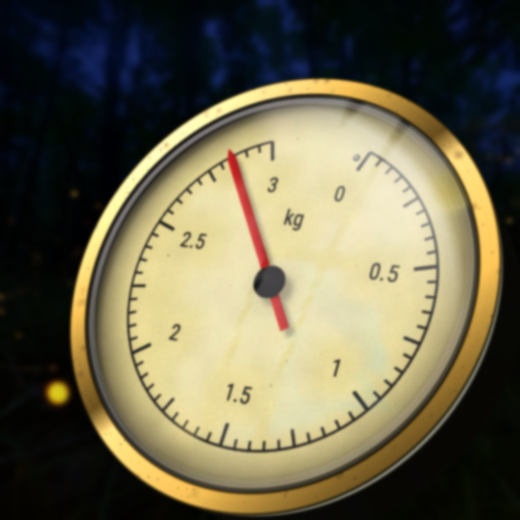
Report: 2.85,kg
